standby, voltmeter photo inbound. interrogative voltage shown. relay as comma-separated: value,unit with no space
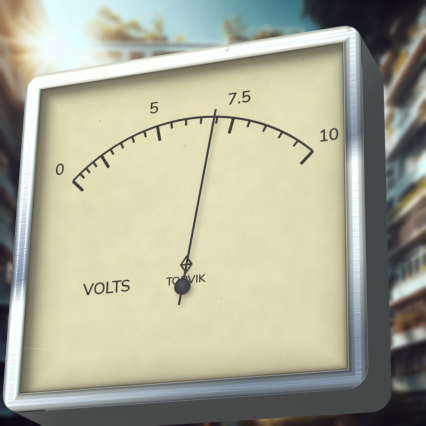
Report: 7,V
